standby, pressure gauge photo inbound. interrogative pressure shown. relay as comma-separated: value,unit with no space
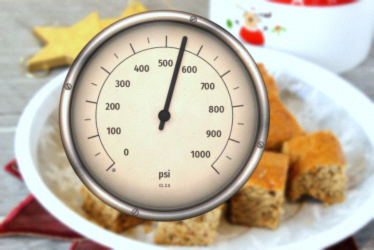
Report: 550,psi
